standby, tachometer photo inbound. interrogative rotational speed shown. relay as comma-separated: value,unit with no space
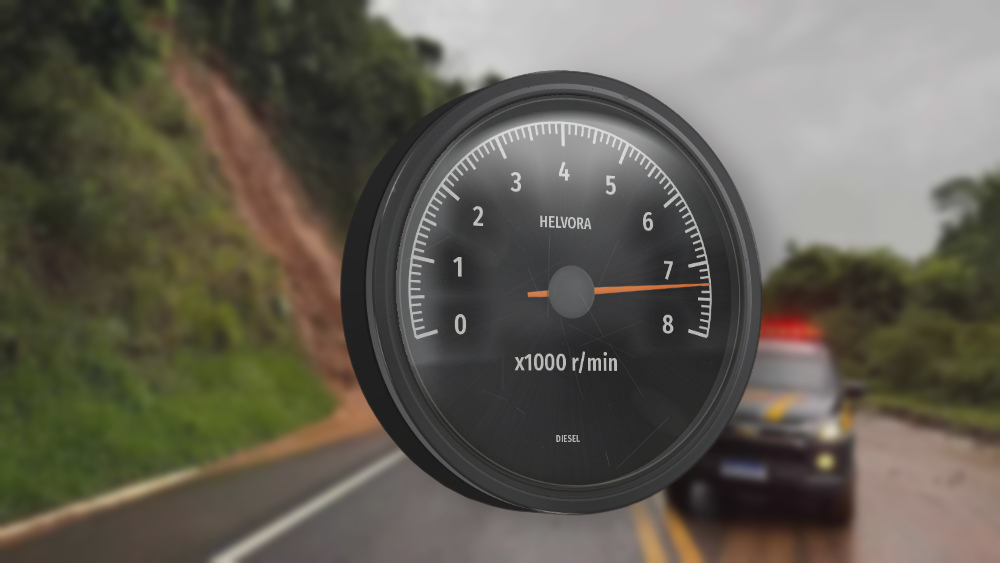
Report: 7300,rpm
